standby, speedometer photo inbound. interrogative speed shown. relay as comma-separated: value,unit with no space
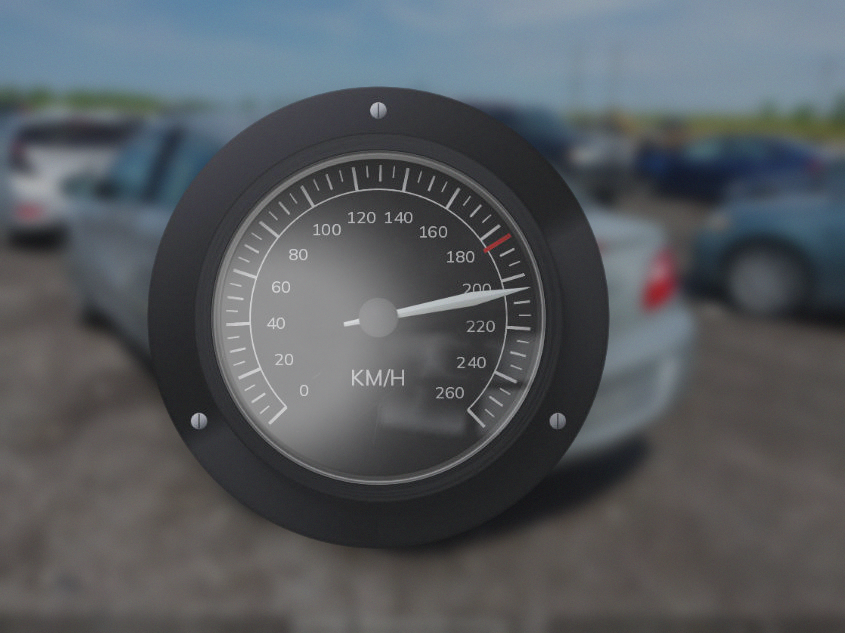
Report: 205,km/h
